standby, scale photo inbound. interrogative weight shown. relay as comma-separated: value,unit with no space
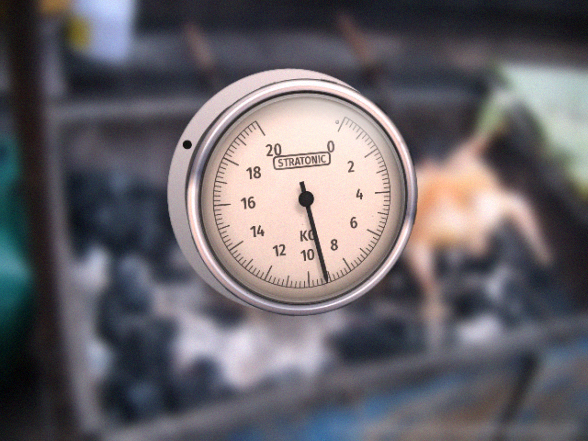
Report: 9.2,kg
